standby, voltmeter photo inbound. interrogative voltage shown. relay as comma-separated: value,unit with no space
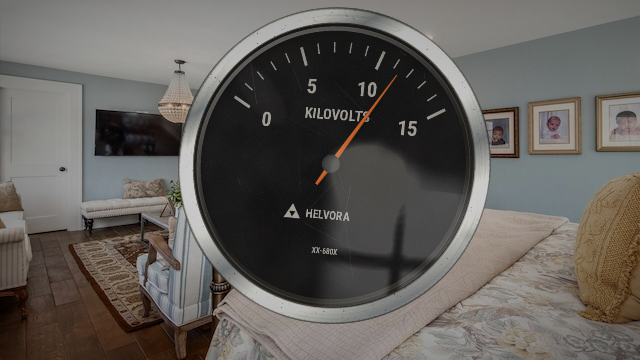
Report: 11.5,kV
